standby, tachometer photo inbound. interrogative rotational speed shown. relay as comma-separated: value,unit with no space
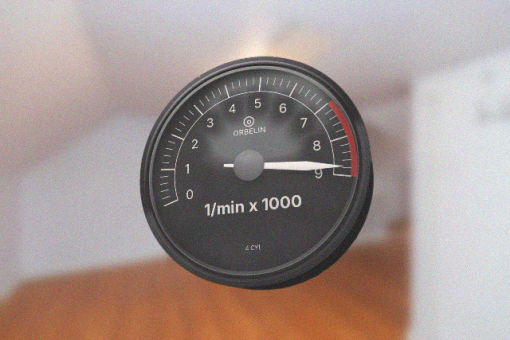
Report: 8800,rpm
